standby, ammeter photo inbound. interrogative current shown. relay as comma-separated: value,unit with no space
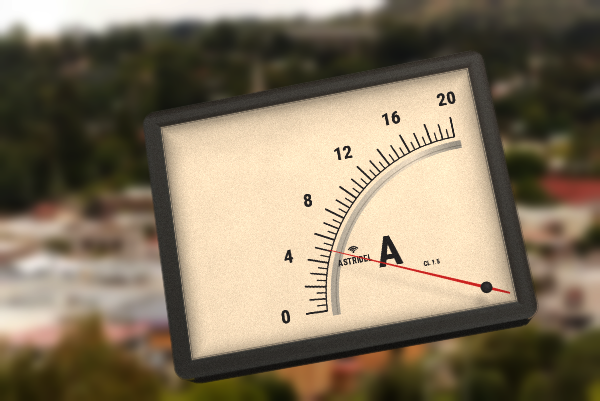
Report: 5,A
